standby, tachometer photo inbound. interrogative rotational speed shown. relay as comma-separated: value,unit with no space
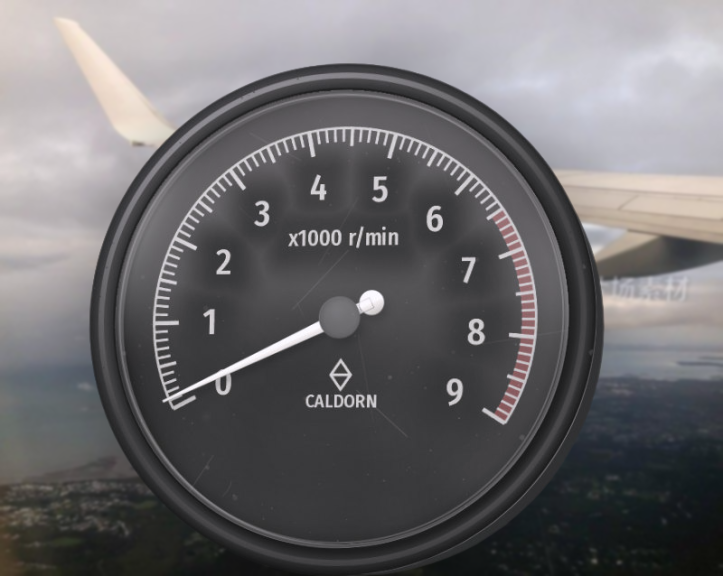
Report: 100,rpm
